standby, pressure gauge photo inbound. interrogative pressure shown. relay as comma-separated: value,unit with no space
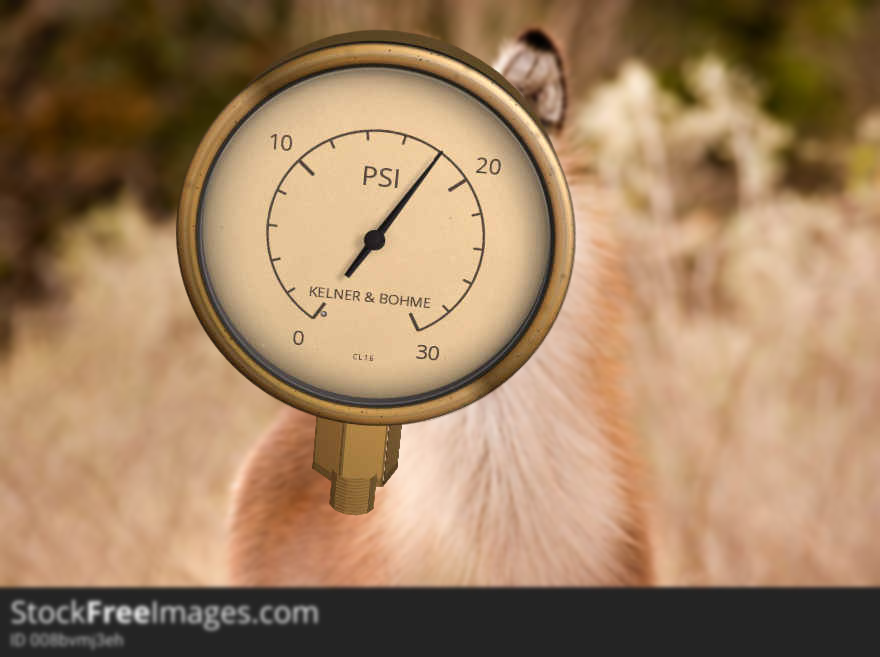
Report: 18,psi
